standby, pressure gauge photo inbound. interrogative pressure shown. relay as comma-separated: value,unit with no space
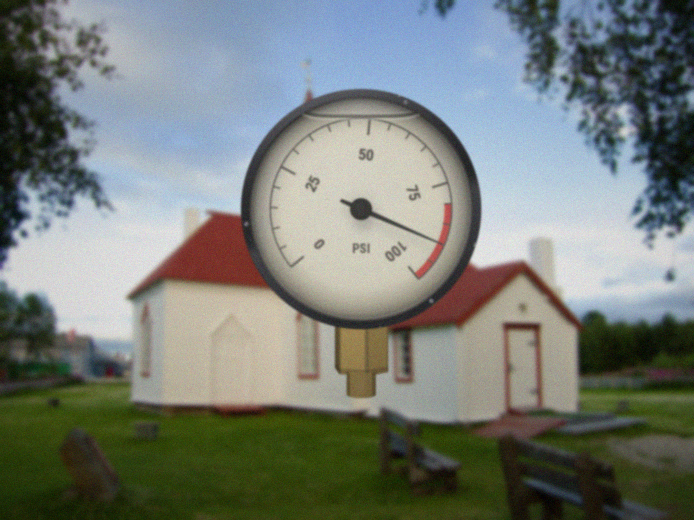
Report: 90,psi
